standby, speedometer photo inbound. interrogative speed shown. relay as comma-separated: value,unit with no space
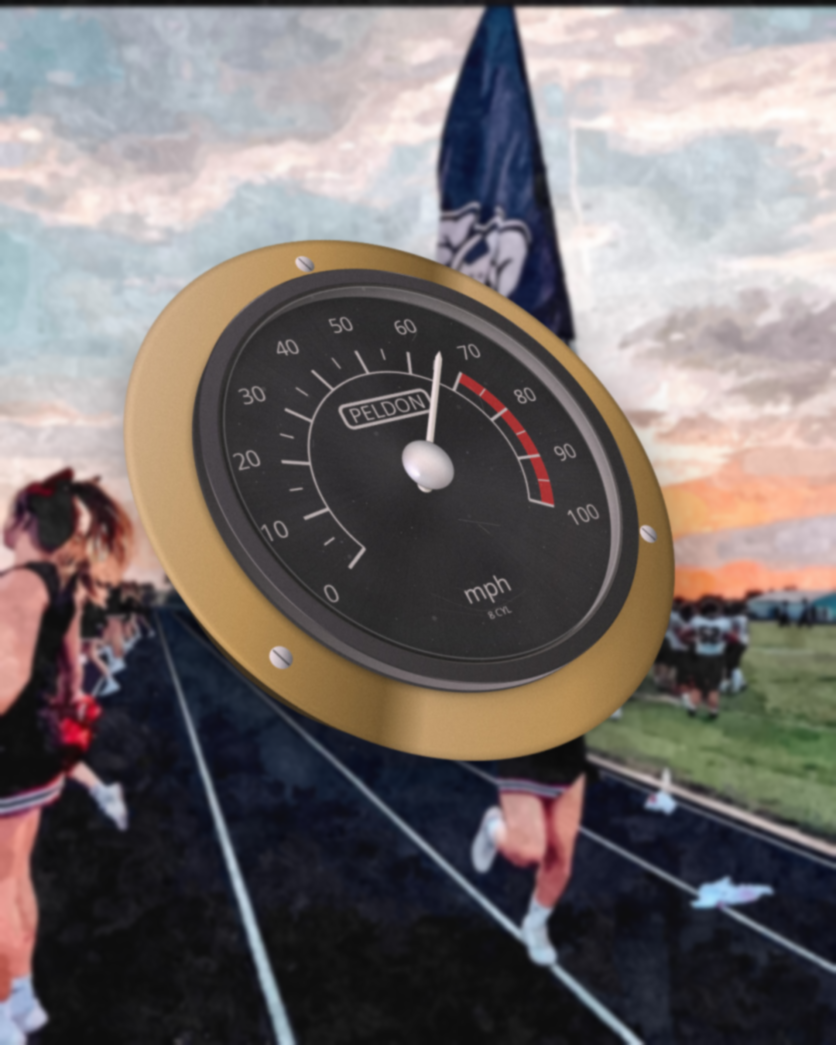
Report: 65,mph
